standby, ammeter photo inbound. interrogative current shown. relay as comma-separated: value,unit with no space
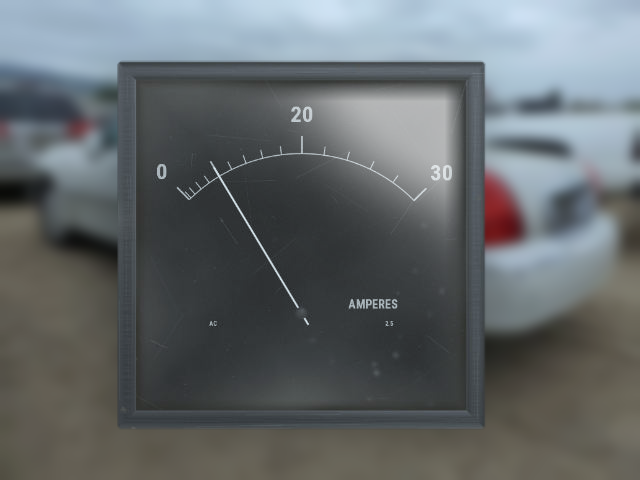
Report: 10,A
